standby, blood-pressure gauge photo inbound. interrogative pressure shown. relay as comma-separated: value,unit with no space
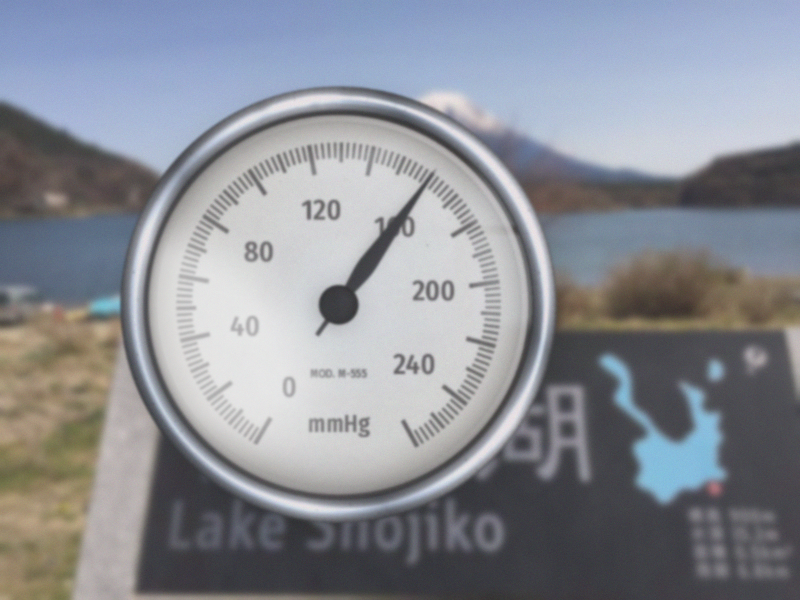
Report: 160,mmHg
